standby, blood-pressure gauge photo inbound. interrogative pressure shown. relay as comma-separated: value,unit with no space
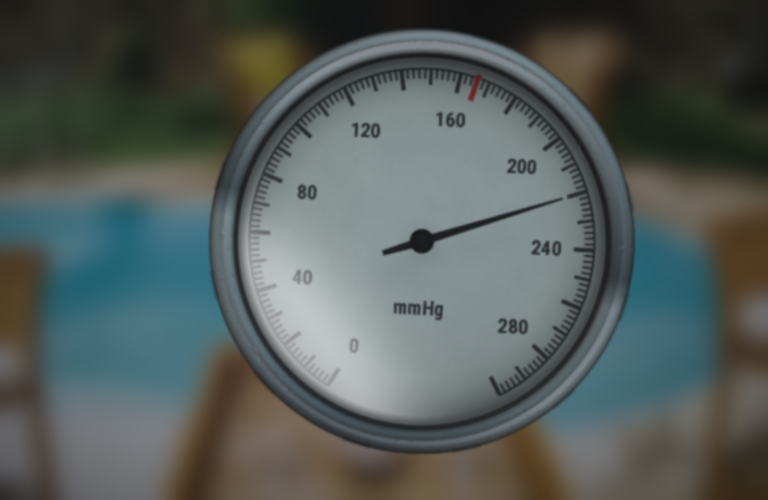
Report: 220,mmHg
